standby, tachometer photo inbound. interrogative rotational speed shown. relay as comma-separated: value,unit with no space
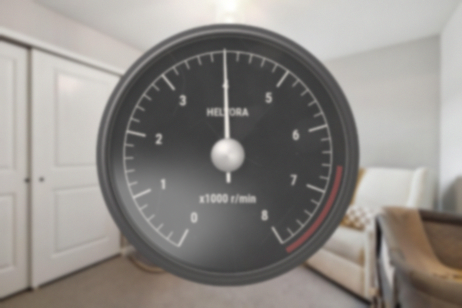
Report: 4000,rpm
